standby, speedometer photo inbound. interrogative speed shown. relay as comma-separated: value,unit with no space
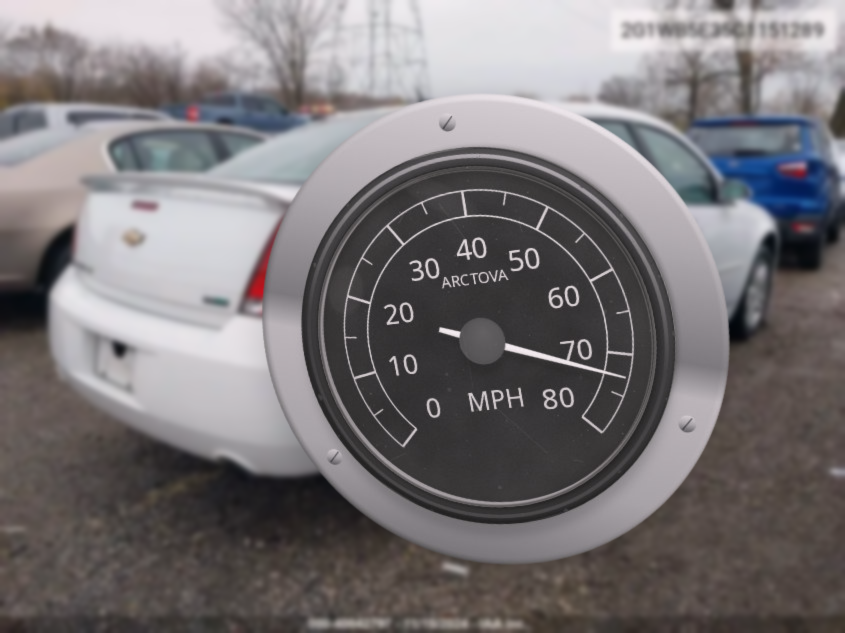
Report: 72.5,mph
